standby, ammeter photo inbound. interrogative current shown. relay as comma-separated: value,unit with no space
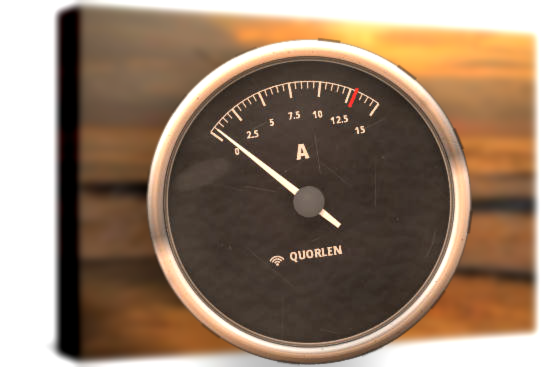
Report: 0.5,A
